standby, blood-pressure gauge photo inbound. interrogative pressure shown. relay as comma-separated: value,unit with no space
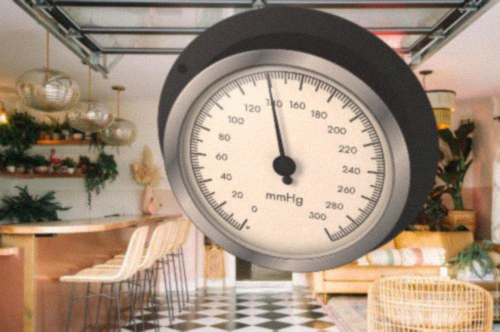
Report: 140,mmHg
